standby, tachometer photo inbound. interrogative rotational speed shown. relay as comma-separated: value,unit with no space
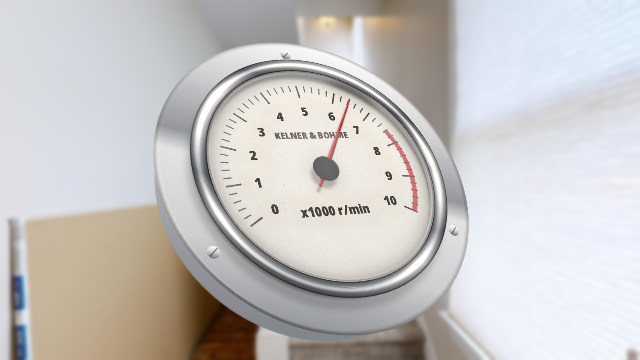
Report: 6400,rpm
